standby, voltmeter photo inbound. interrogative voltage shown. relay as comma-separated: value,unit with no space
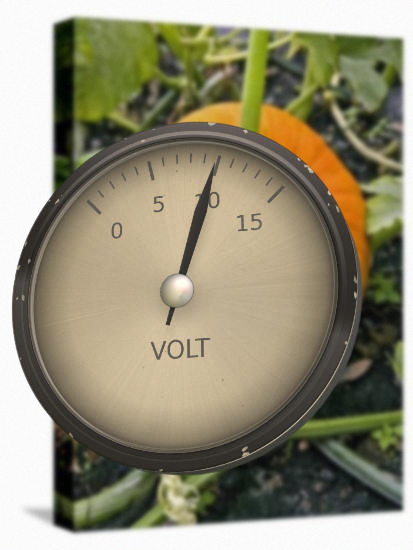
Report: 10,V
